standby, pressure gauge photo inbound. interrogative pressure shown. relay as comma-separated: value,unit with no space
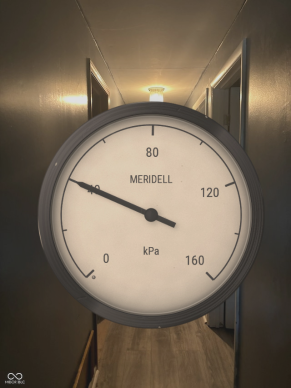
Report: 40,kPa
